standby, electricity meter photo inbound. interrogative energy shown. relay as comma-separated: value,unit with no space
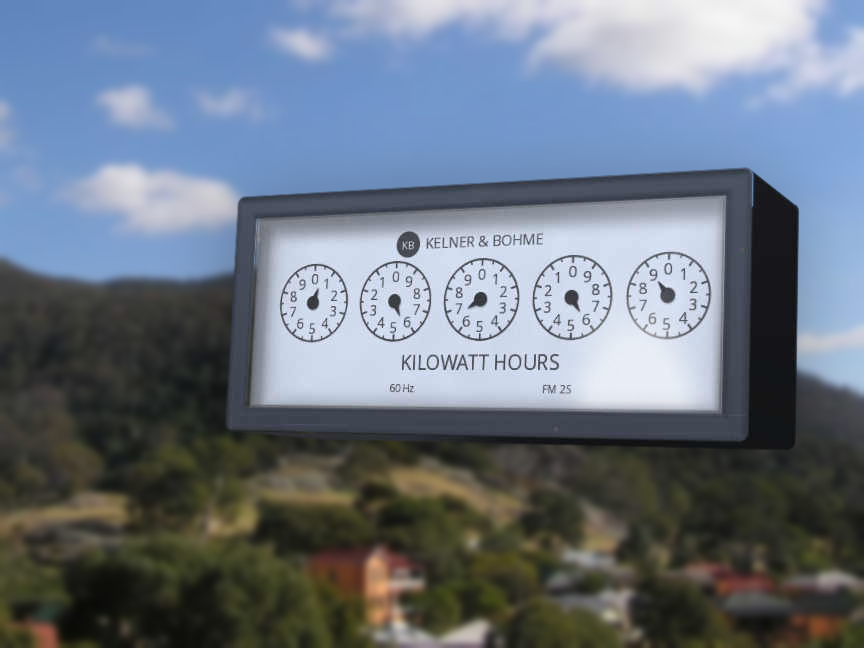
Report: 5659,kWh
